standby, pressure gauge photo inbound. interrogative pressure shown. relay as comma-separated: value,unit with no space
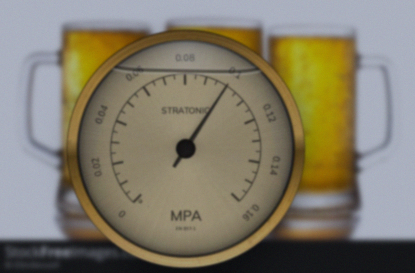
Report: 0.1,MPa
